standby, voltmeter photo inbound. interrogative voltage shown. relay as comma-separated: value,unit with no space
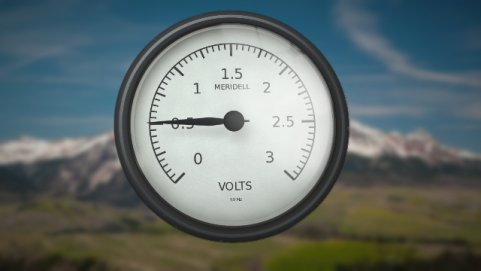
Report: 0.5,V
